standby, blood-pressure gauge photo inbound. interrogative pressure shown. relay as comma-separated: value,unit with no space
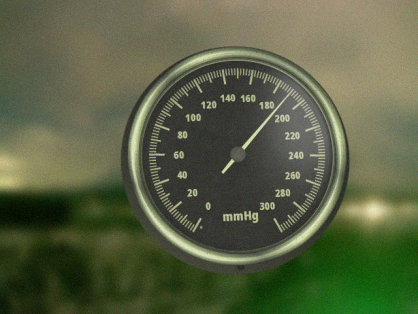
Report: 190,mmHg
